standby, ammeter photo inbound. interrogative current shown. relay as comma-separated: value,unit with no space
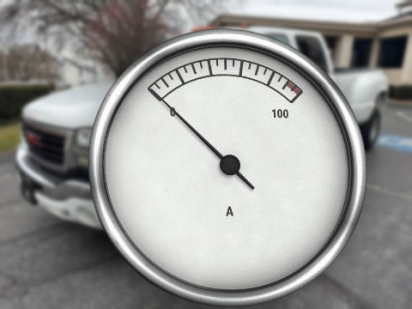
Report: 0,A
